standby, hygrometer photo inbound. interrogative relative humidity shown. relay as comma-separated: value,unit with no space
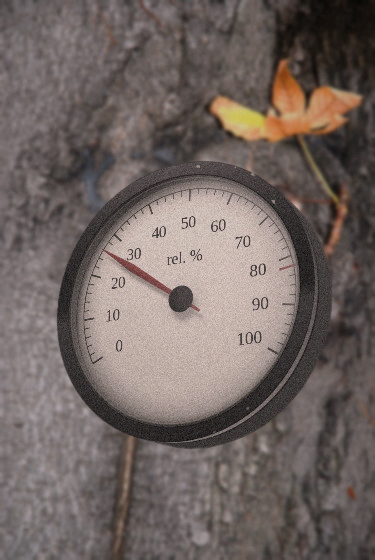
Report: 26,%
